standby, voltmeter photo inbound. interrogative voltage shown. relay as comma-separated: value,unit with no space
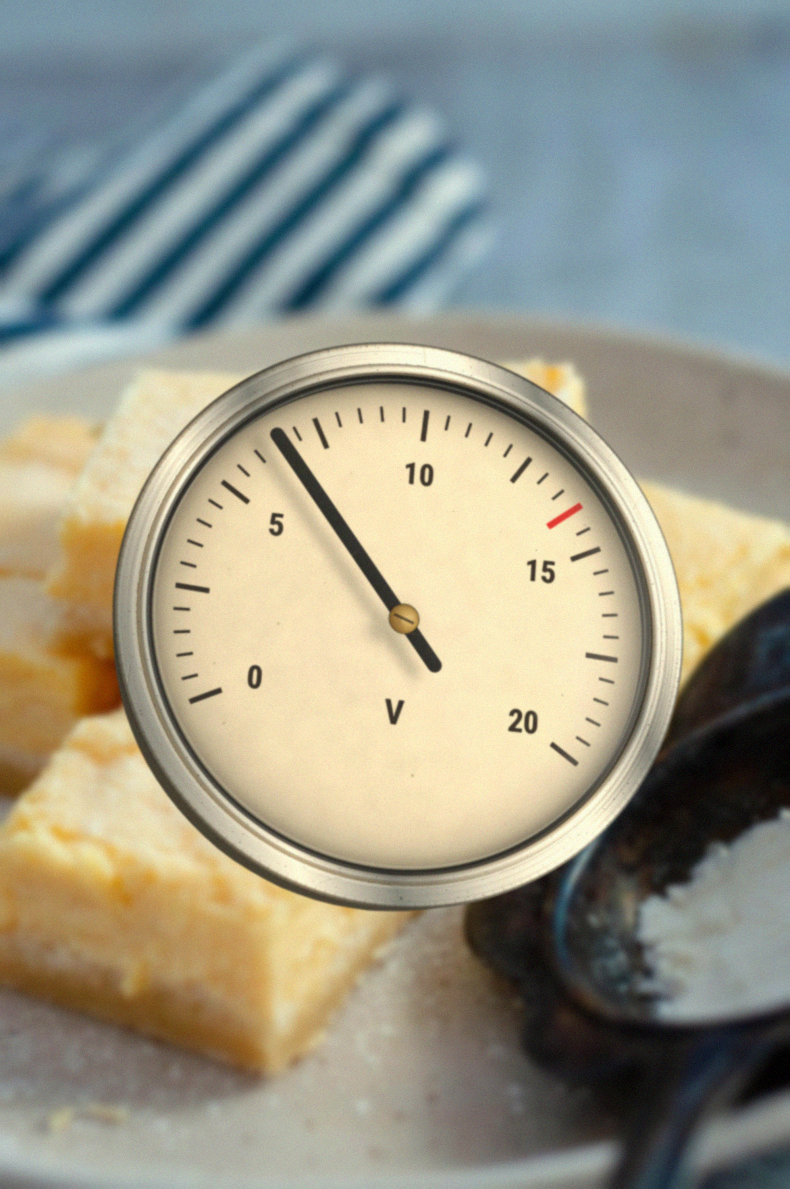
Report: 6.5,V
